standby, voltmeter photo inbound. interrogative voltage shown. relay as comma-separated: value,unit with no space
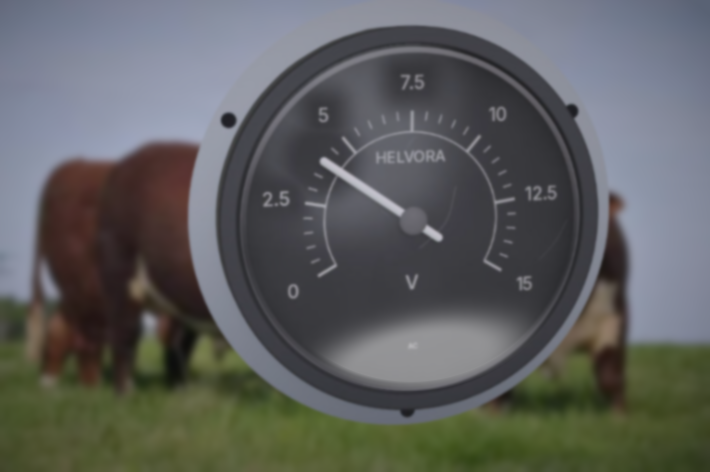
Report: 4,V
